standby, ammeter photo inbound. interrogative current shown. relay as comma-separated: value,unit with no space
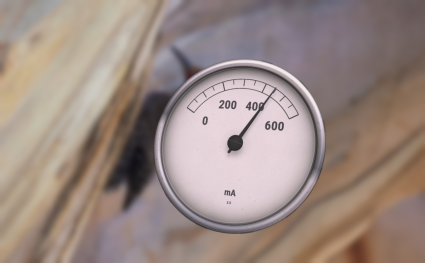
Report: 450,mA
